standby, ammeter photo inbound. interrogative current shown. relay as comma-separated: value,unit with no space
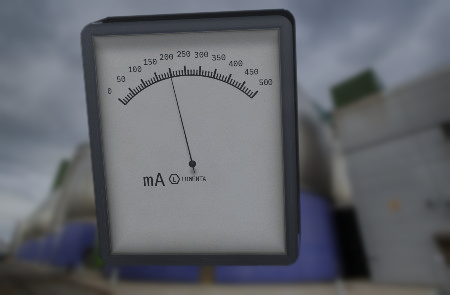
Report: 200,mA
